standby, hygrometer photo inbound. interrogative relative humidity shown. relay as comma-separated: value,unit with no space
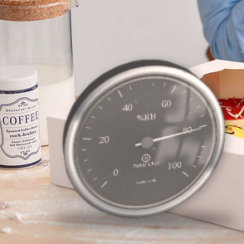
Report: 80,%
